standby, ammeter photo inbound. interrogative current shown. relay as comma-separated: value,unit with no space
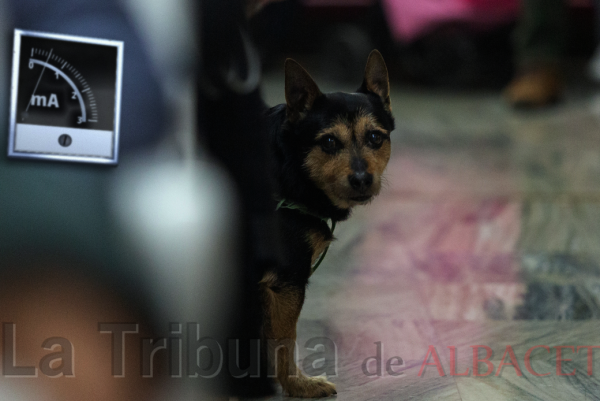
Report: 0.5,mA
